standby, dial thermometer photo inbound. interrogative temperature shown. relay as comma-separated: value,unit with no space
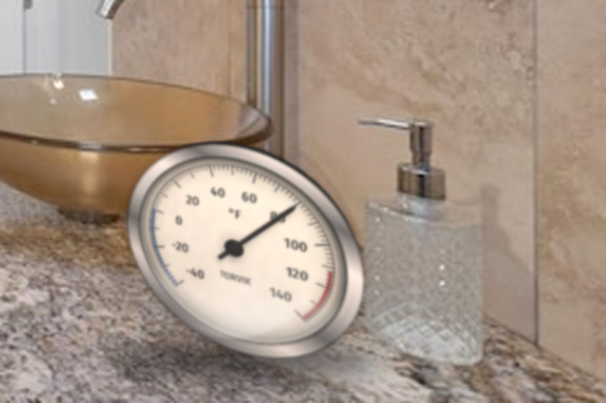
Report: 80,°F
